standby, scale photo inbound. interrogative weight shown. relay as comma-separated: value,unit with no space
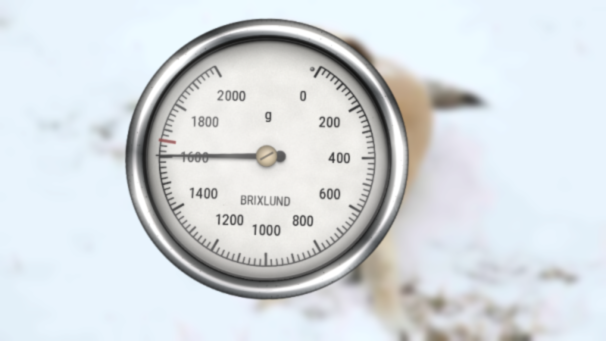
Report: 1600,g
